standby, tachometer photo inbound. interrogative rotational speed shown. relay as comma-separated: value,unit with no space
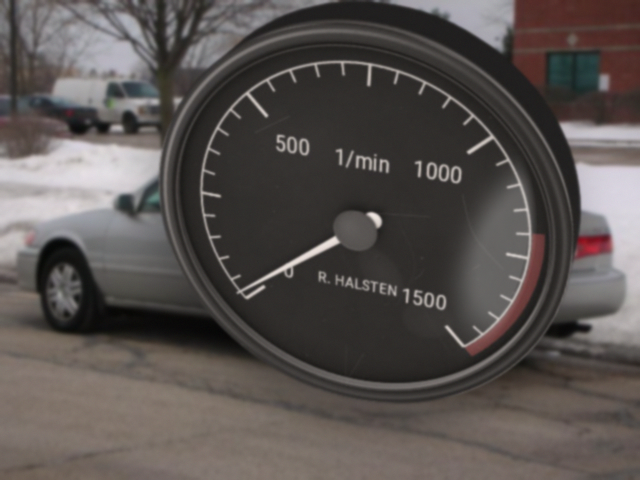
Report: 25,rpm
